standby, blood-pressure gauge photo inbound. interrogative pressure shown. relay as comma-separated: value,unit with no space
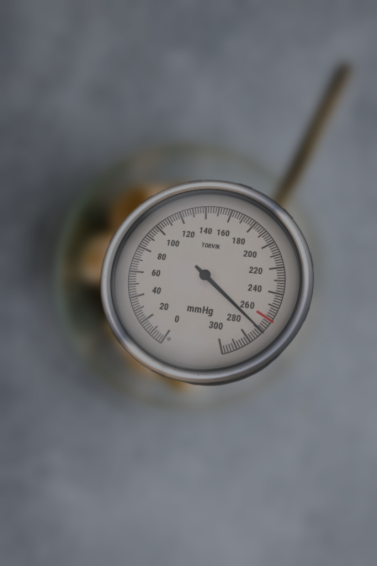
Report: 270,mmHg
